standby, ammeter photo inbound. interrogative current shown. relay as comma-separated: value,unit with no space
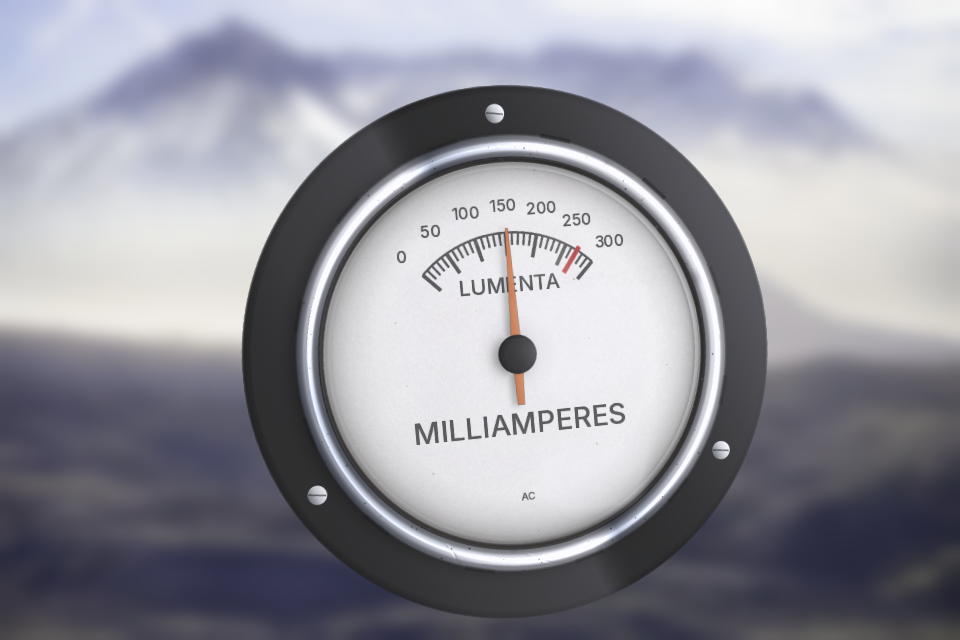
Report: 150,mA
